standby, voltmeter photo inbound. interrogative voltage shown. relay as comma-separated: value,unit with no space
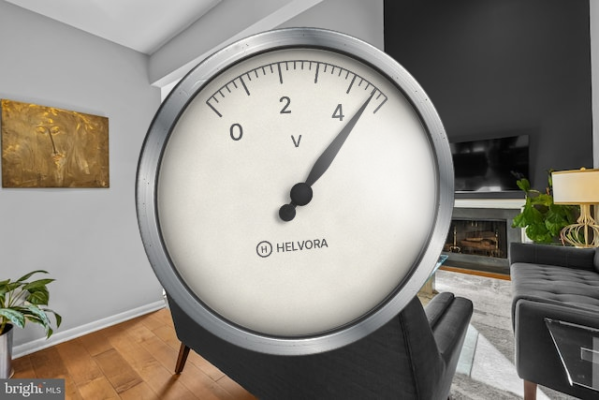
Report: 4.6,V
